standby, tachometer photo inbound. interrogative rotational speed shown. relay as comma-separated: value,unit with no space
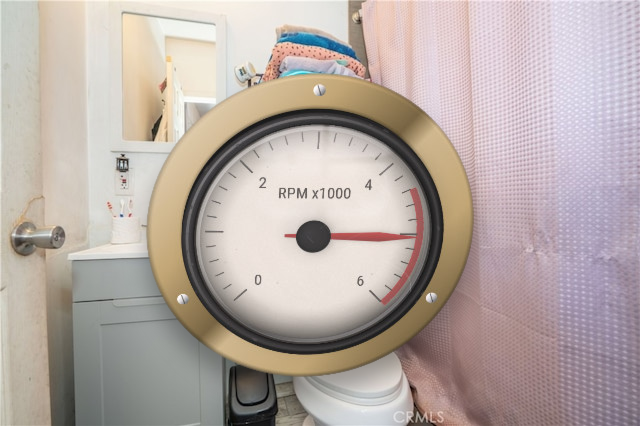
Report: 5000,rpm
